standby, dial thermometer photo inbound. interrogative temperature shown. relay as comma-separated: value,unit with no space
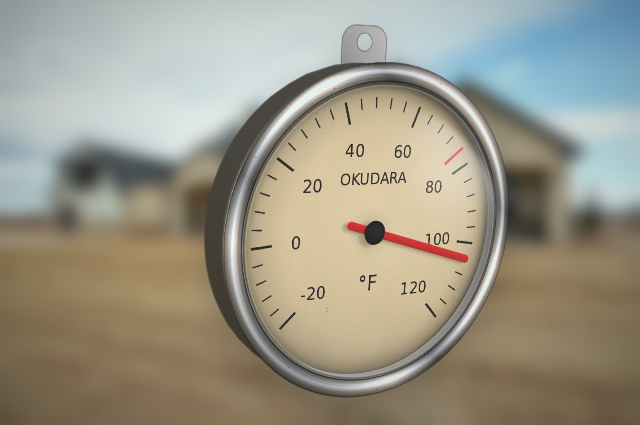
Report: 104,°F
